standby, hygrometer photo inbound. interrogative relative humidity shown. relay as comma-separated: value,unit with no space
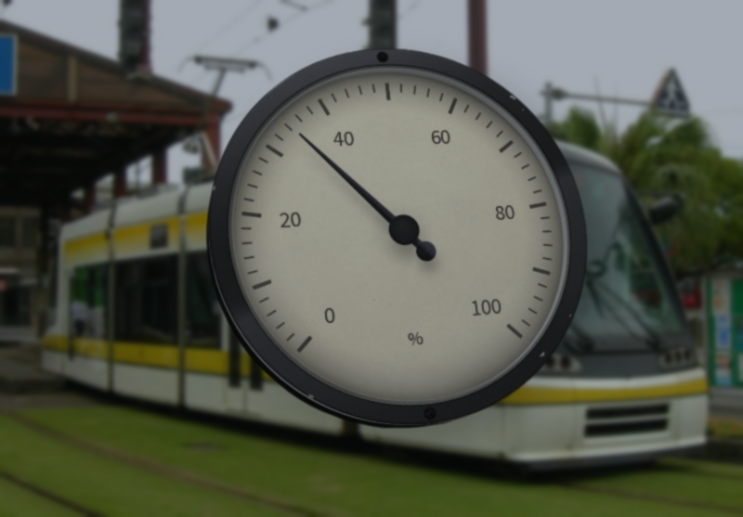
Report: 34,%
